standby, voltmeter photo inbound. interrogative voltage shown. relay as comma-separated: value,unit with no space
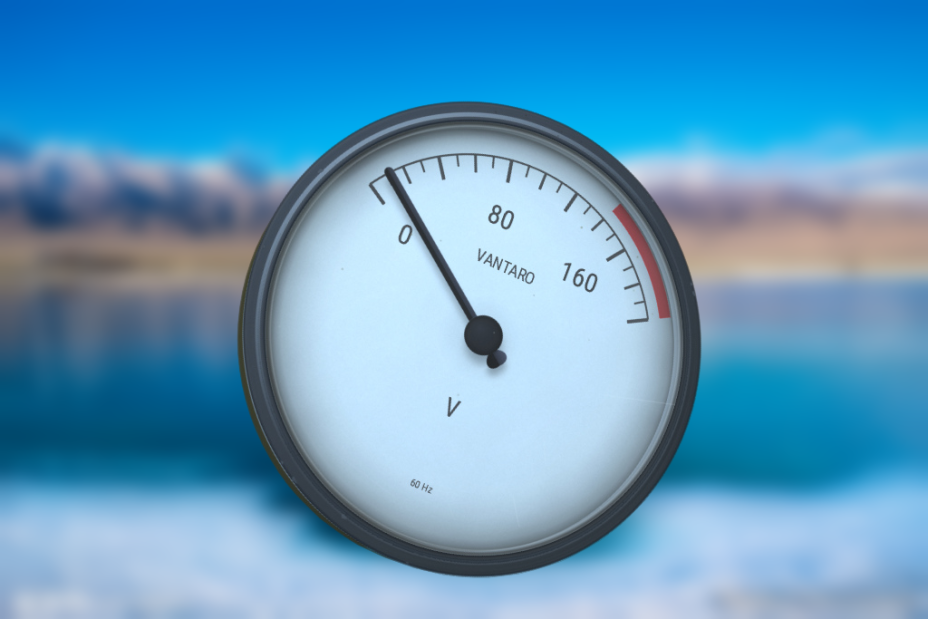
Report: 10,V
